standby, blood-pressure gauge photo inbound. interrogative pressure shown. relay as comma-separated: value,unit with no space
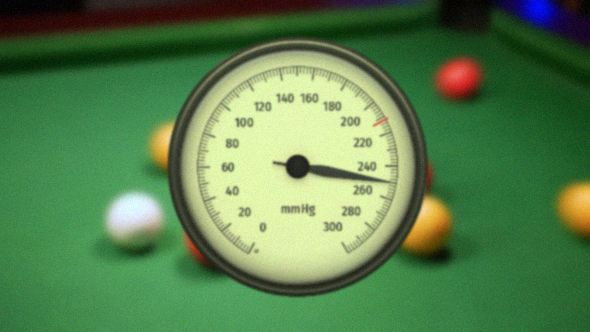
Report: 250,mmHg
